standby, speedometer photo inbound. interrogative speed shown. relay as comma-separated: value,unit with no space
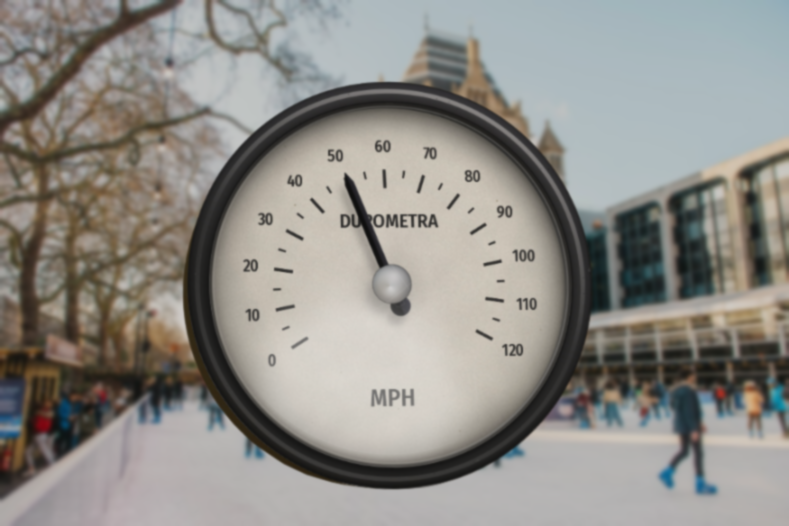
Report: 50,mph
